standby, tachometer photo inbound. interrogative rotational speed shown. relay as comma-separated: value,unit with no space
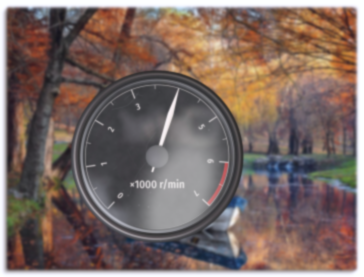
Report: 4000,rpm
